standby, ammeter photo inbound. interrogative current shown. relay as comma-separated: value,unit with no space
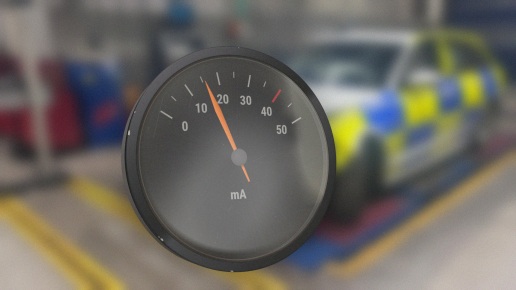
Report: 15,mA
